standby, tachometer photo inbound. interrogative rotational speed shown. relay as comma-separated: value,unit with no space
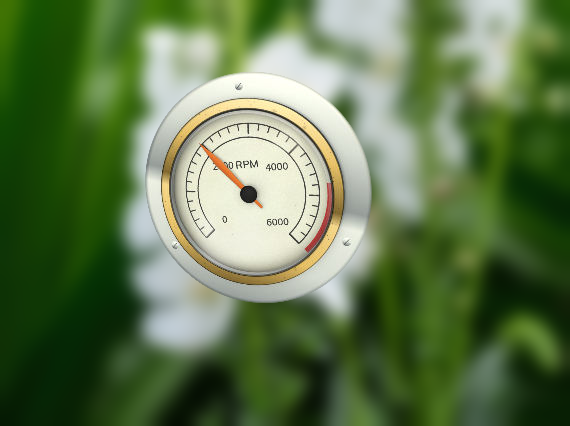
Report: 2000,rpm
